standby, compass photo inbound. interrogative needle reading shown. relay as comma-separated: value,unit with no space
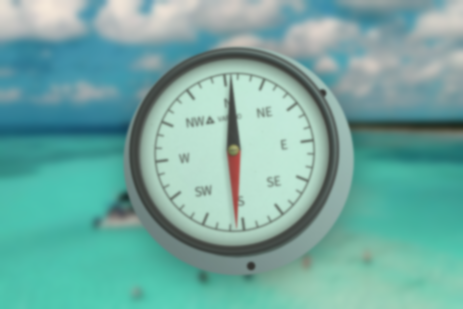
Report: 185,°
